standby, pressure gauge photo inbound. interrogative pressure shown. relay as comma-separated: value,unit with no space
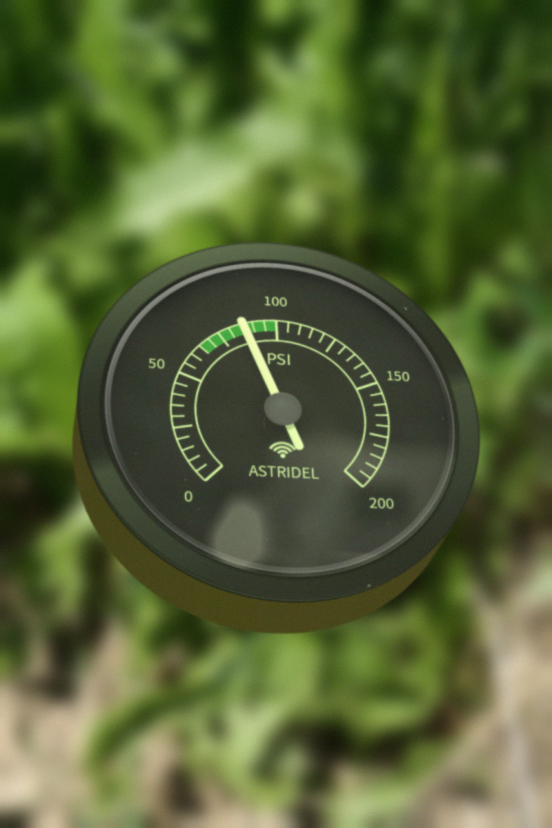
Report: 85,psi
